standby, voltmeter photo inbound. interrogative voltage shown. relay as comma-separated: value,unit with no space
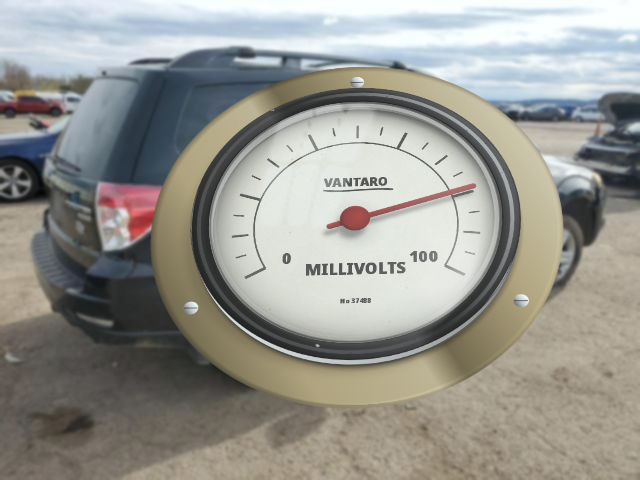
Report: 80,mV
